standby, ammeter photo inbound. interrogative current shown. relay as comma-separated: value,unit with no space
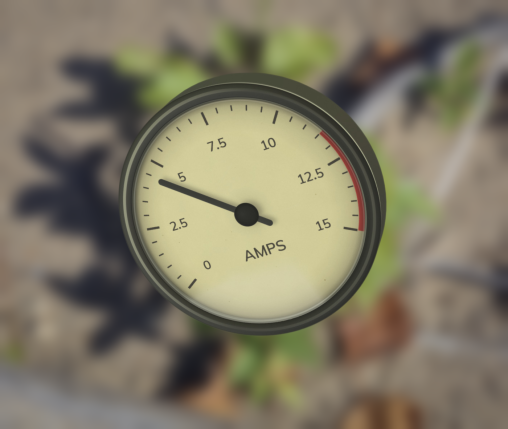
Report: 4.5,A
